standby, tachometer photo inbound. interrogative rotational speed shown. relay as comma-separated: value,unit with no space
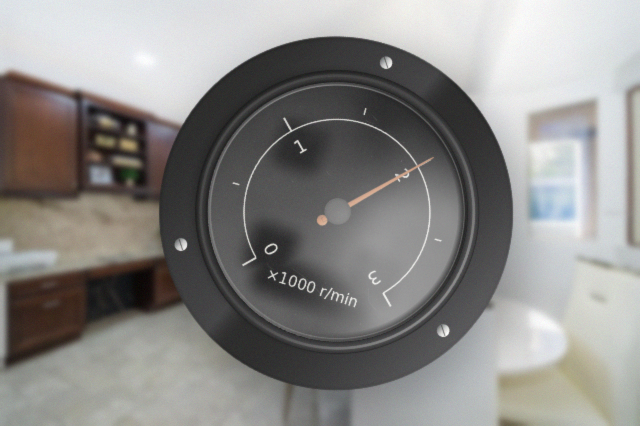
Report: 2000,rpm
